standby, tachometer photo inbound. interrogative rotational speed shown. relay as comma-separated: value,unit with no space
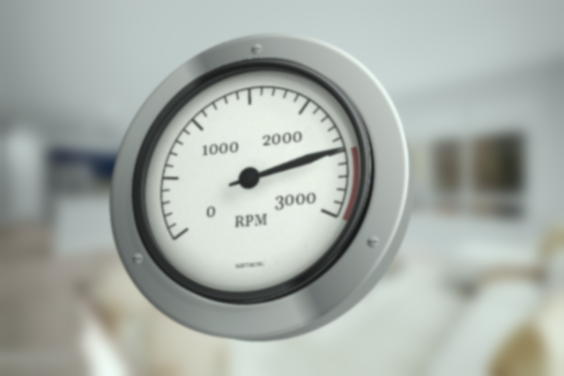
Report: 2500,rpm
